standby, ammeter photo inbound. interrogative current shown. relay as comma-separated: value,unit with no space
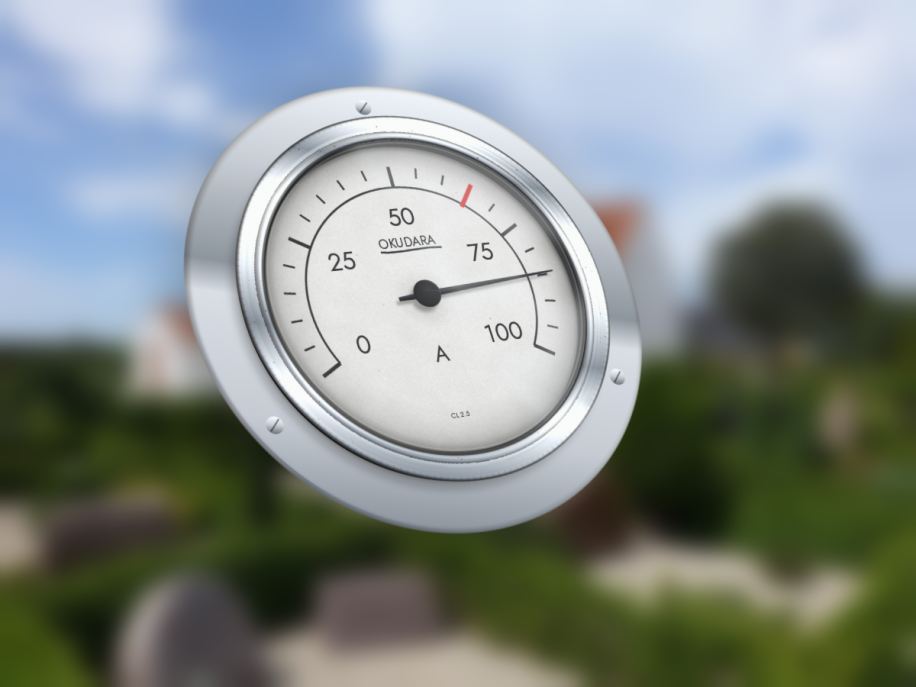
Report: 85,A
